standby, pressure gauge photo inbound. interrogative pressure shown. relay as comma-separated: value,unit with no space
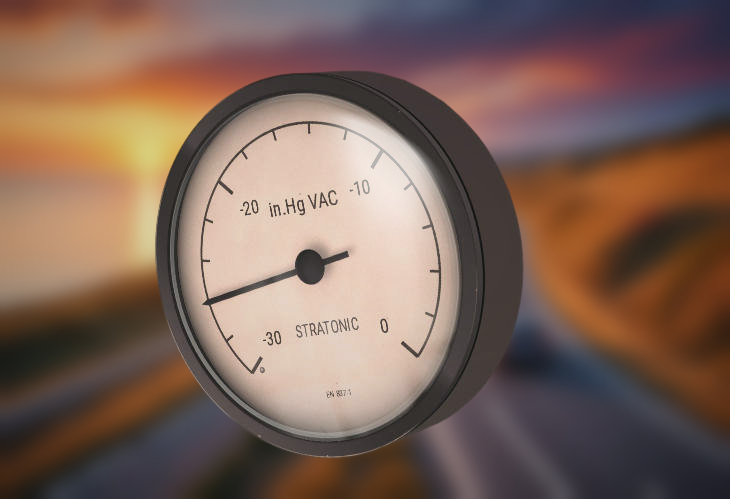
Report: -26,inHg
